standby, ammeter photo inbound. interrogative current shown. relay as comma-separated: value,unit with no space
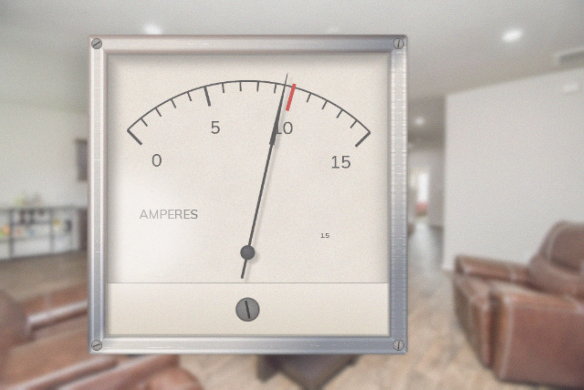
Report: 9.5,A
